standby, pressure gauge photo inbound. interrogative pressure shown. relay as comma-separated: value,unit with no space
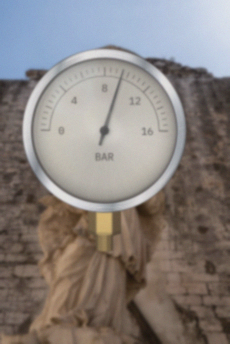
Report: 9.5,bar
